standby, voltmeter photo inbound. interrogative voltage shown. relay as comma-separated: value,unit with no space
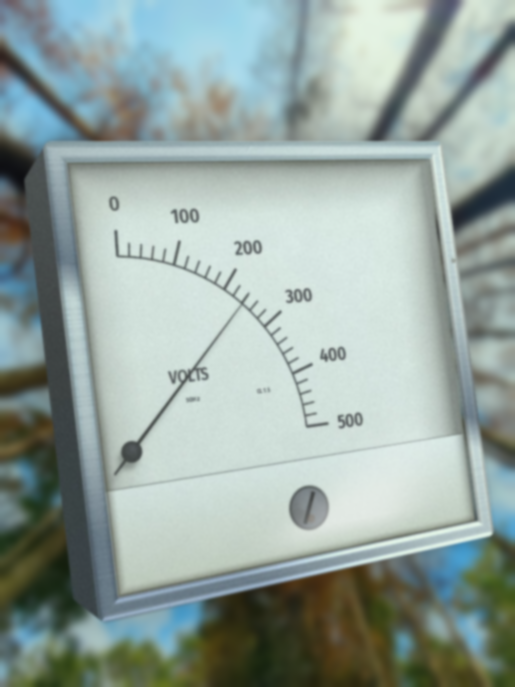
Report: 240,V
